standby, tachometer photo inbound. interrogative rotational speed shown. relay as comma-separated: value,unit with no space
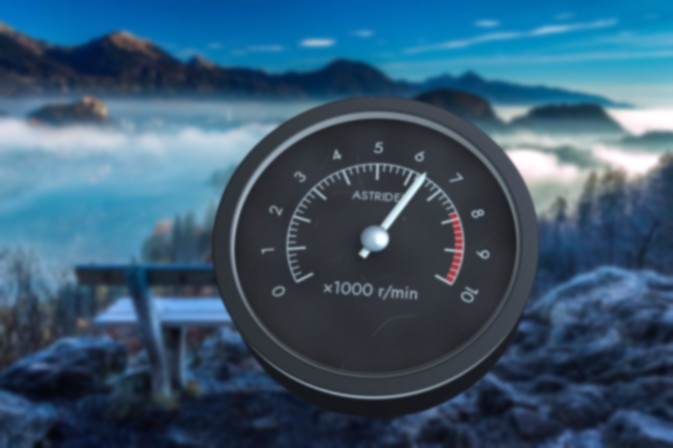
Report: 6400,rpm
